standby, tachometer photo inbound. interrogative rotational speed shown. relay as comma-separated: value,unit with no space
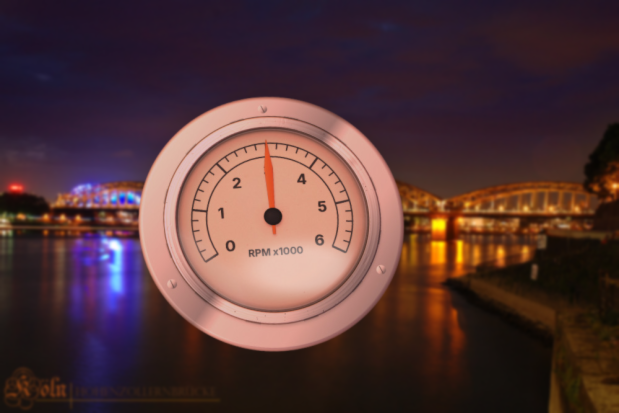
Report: 3000,rpm
